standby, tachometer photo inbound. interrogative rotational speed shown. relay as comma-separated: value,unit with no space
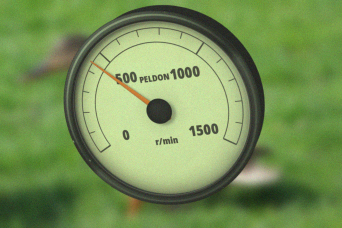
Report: 450,rpm
